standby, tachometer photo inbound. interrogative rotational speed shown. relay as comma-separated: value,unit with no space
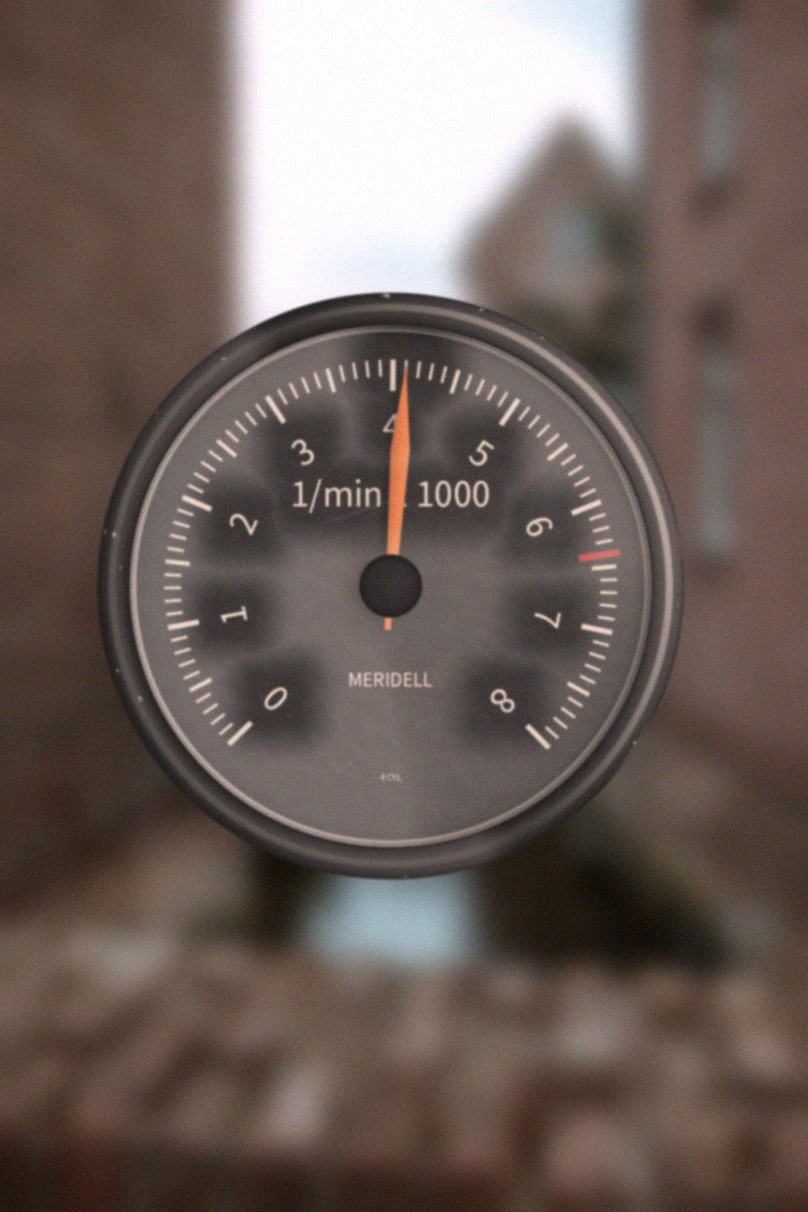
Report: 4100,rpm
